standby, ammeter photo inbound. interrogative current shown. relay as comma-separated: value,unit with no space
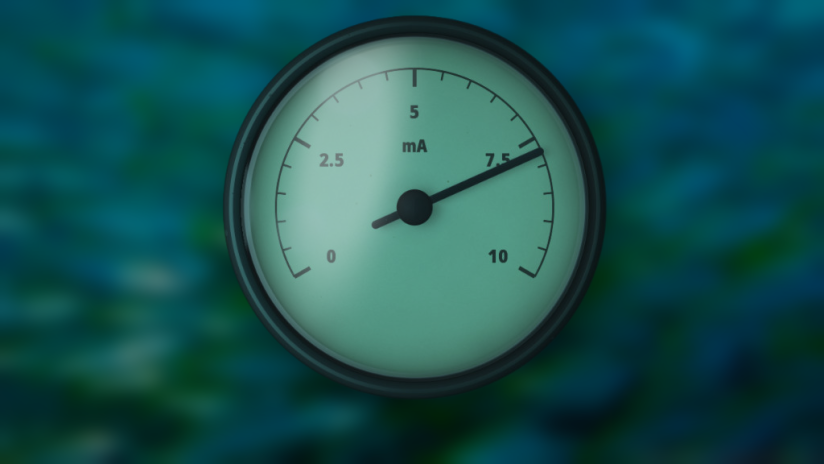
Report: 7.75,mA
